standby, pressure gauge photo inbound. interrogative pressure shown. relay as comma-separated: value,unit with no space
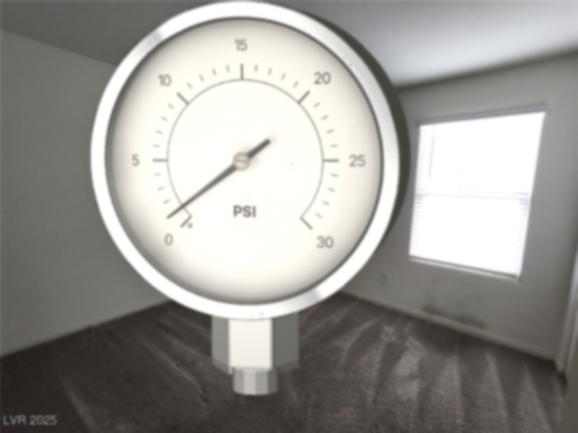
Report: 1,psi
